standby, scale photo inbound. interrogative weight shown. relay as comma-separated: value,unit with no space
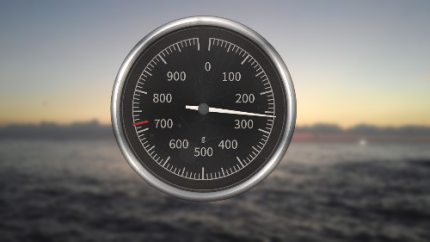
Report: 260,g
